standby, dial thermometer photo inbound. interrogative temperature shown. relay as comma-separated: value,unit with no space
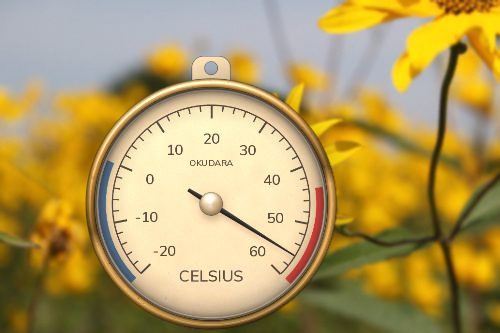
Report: 56,°C
